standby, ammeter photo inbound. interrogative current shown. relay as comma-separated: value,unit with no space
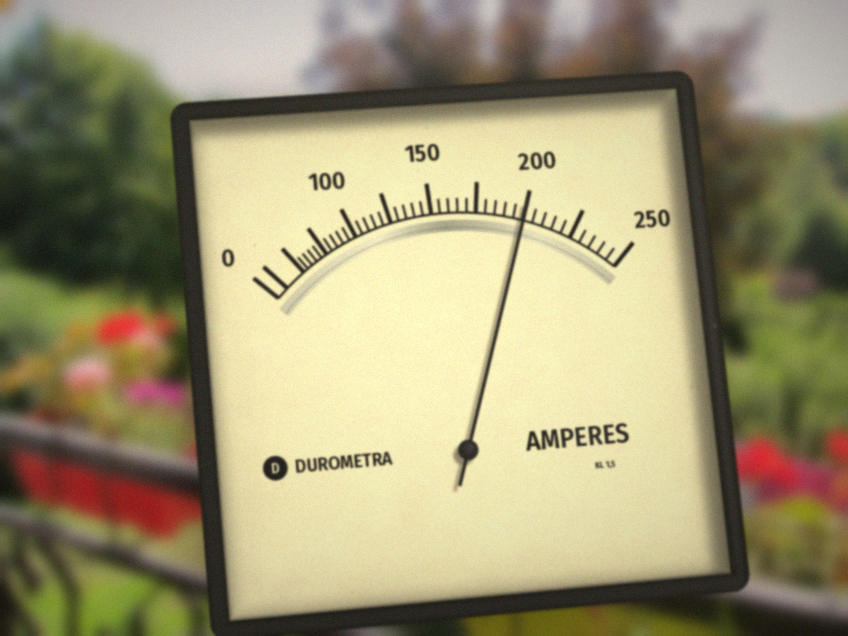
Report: 200,A
